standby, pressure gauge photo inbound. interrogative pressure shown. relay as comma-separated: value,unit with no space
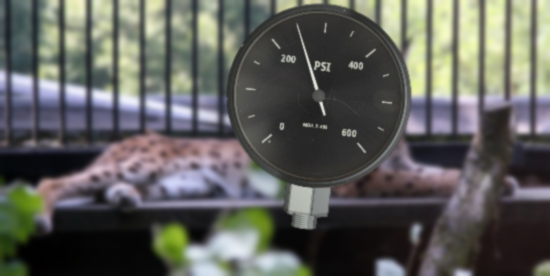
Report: 250,psi
